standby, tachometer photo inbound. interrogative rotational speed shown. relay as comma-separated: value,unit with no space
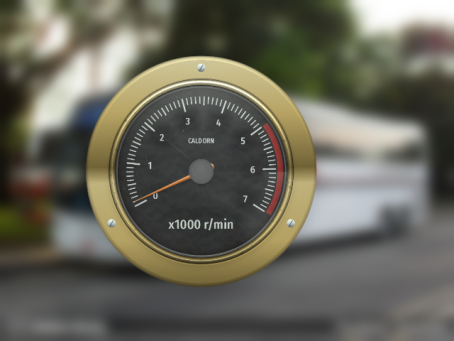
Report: 100,rpm
